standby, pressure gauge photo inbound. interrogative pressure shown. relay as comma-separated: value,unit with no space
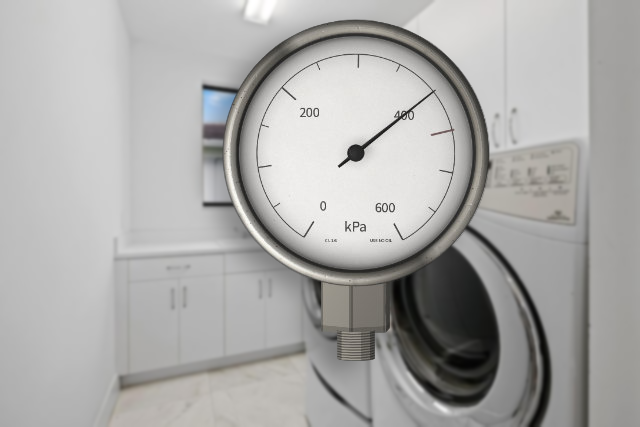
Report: 400,kPa
